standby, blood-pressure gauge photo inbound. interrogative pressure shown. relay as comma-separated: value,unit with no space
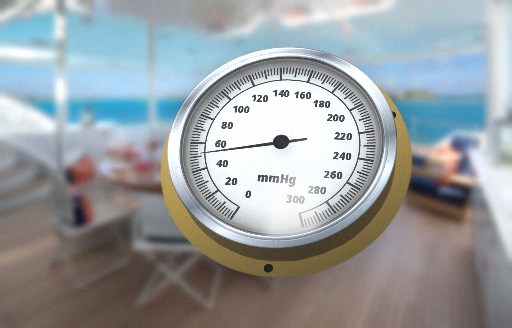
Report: 50,mmHg
